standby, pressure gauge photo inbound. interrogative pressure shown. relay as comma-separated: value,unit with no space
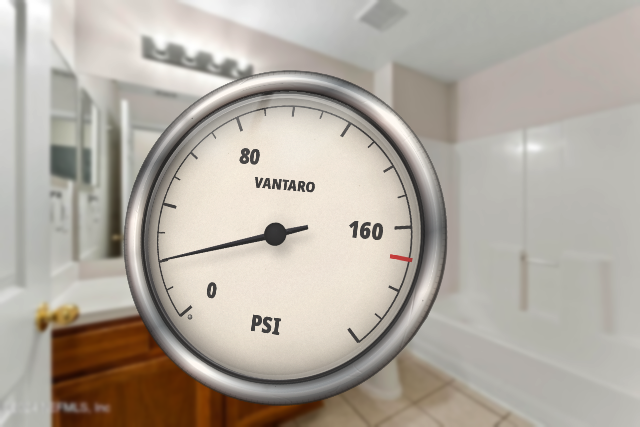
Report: 20,psi
